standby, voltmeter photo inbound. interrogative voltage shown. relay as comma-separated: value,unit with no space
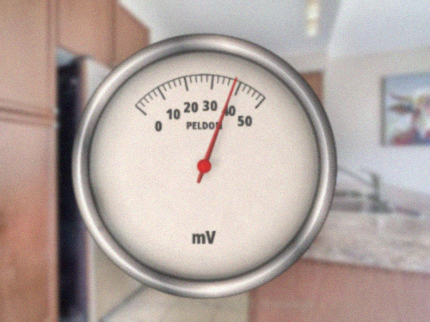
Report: 38,mV
